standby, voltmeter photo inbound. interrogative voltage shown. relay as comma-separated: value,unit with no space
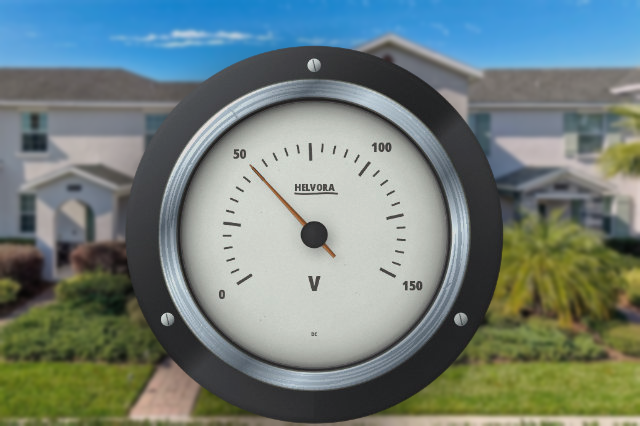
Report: 50,V
